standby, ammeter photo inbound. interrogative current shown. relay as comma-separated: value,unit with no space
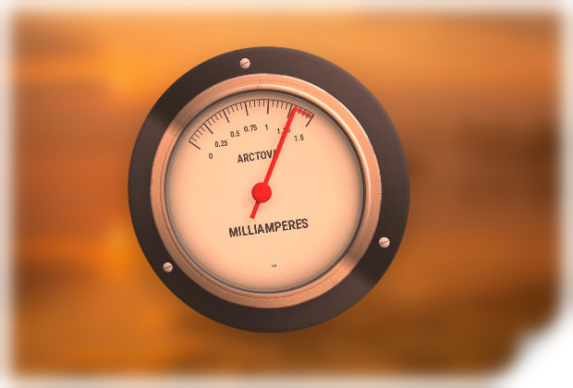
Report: 1.3,mA
